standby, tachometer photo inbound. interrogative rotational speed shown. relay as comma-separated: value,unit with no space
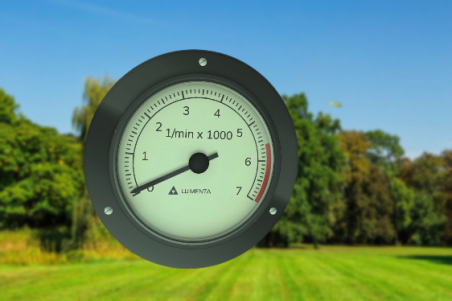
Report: 100,rpm
